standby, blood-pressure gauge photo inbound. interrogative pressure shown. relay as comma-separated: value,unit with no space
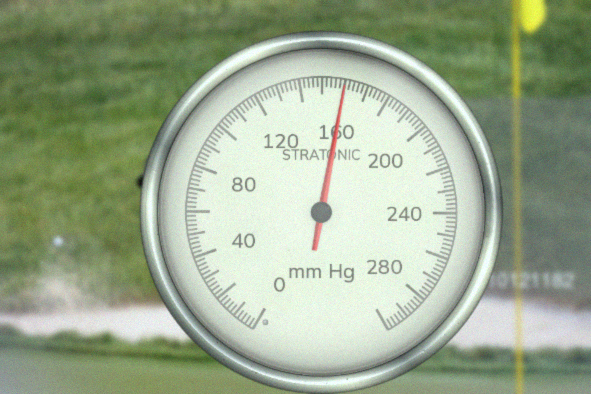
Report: 160,mmHg
